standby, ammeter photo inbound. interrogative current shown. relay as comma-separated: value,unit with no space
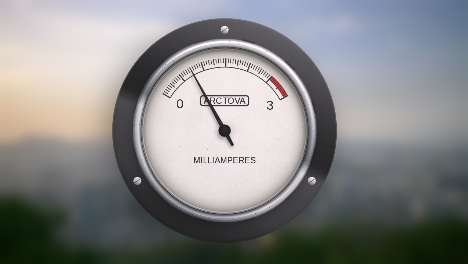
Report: 0.75,mA
